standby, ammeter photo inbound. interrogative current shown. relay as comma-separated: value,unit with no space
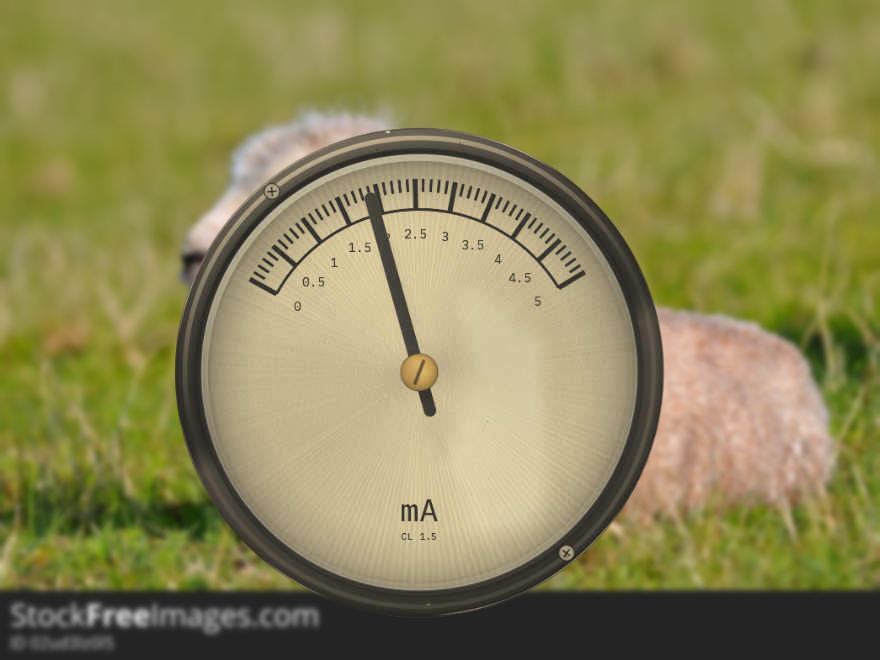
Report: 1.9,mA
